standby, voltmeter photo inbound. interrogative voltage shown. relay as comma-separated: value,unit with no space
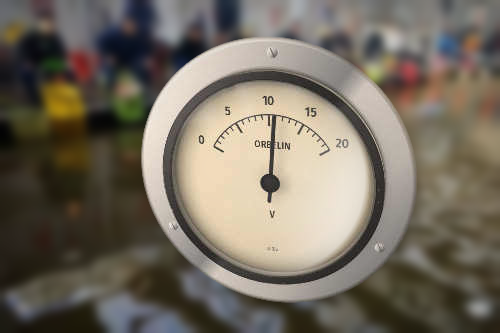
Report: 11,V
